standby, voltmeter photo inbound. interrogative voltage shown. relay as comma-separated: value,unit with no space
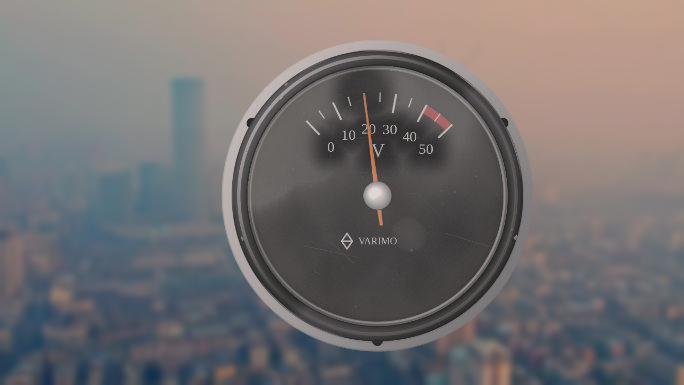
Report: 20,V
